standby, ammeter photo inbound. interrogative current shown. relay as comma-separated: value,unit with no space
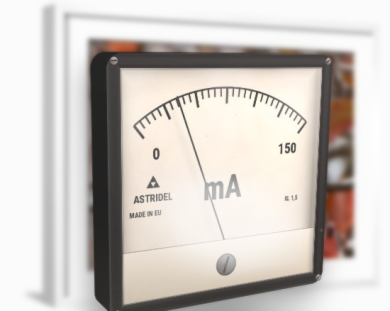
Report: 35,mA
